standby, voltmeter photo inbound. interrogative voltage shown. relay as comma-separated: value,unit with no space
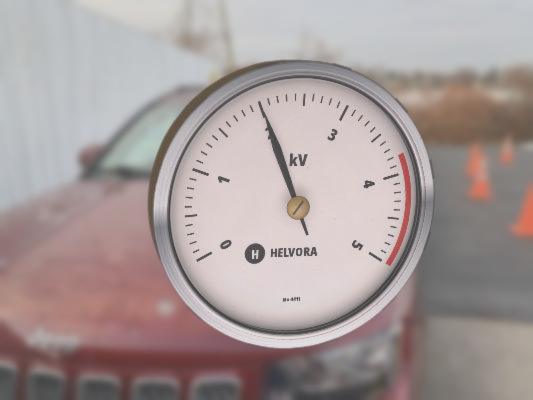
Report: 2,kV
